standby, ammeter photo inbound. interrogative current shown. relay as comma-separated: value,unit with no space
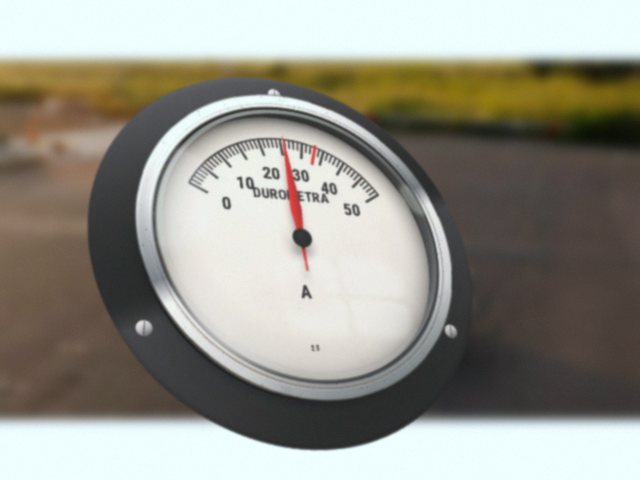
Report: 25,A
